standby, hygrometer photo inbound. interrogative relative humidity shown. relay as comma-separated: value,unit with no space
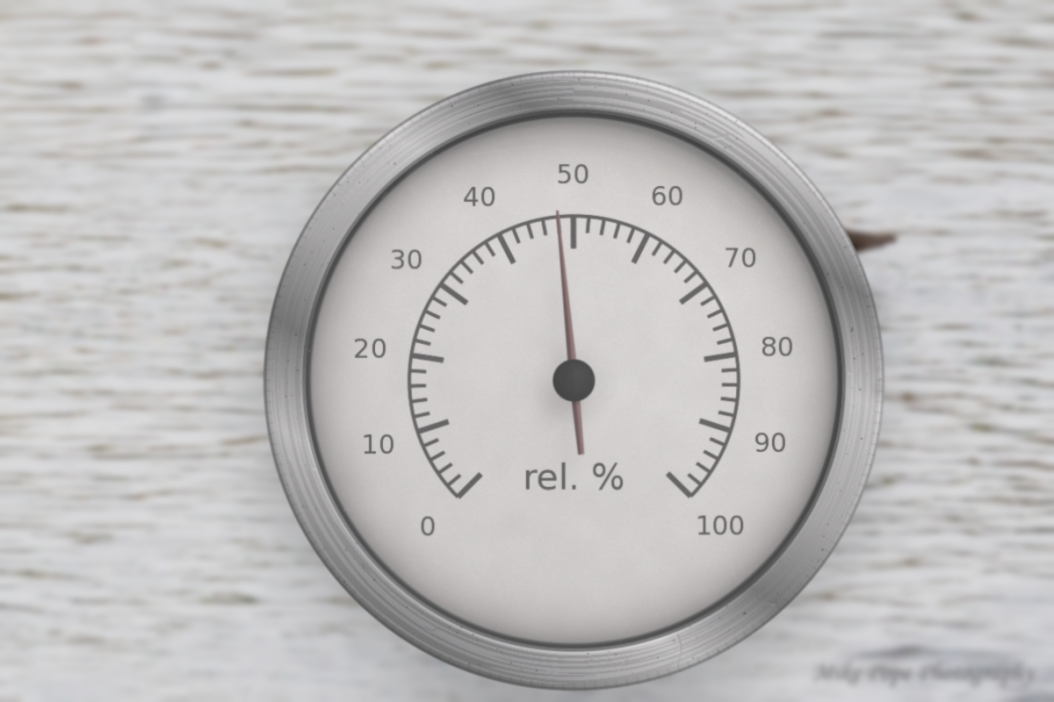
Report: 48,%
